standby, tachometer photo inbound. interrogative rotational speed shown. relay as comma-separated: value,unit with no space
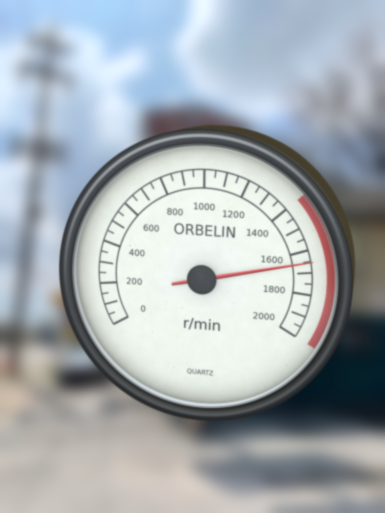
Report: 1650,rpm
